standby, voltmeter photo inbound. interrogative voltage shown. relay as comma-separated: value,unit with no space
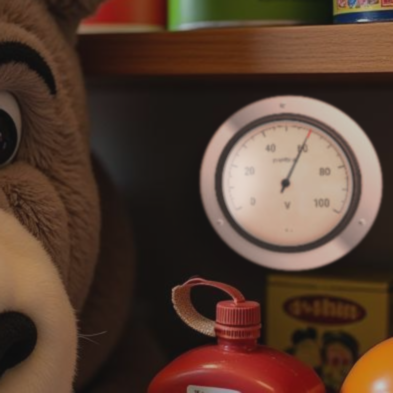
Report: 60,V
